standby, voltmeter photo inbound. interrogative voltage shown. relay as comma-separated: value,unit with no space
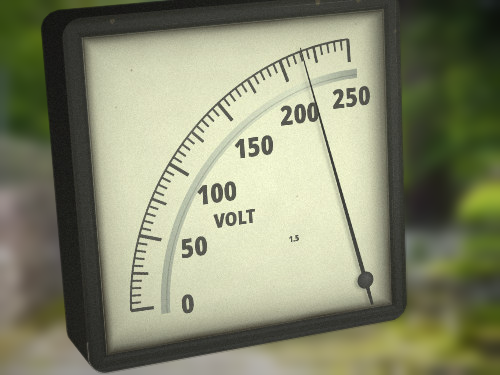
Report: 215,V
